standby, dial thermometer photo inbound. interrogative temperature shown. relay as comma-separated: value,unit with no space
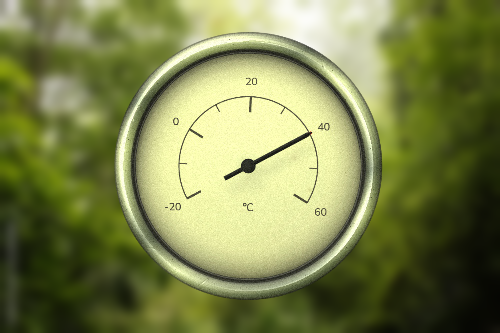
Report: 40,°C
